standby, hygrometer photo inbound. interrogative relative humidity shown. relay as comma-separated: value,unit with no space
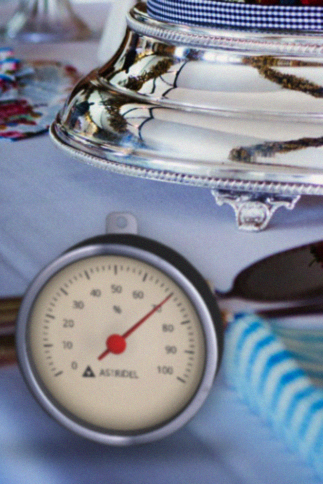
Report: 70,%
